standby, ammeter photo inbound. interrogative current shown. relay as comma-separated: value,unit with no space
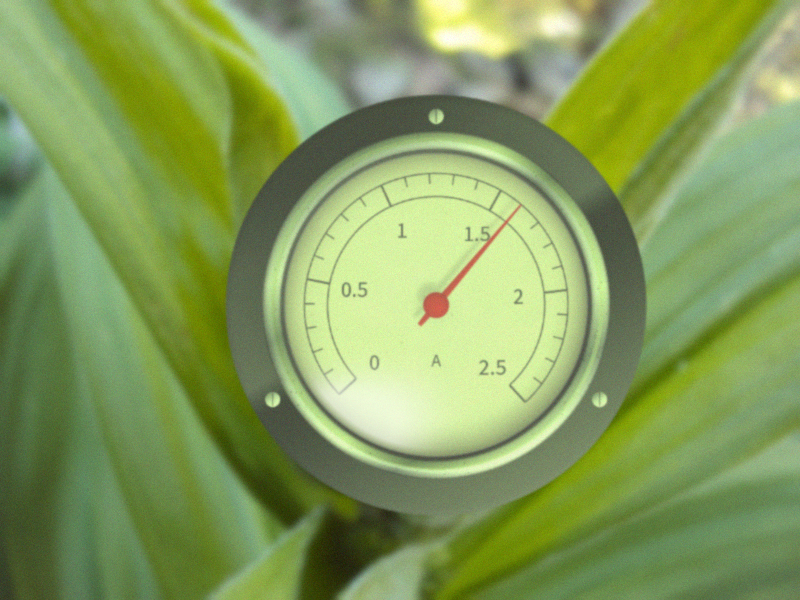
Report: 1.6,A
